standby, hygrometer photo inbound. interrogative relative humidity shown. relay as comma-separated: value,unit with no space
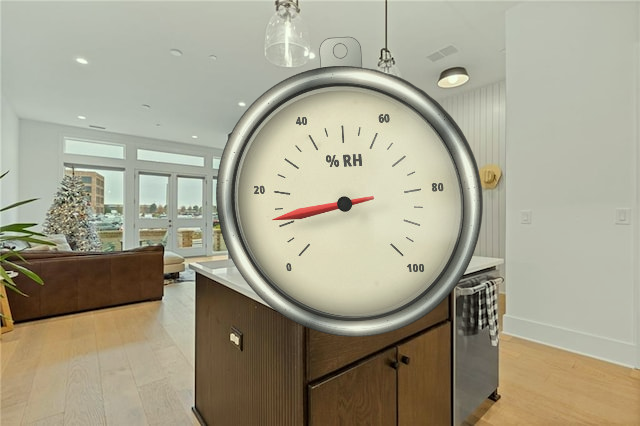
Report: 12.5,%
